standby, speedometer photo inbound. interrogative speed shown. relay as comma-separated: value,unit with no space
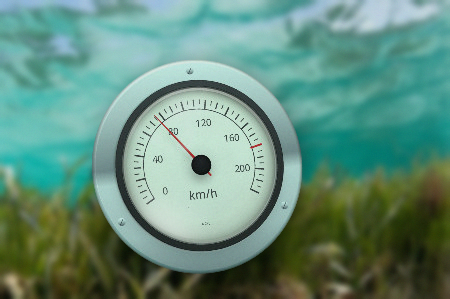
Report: 75,km/h
